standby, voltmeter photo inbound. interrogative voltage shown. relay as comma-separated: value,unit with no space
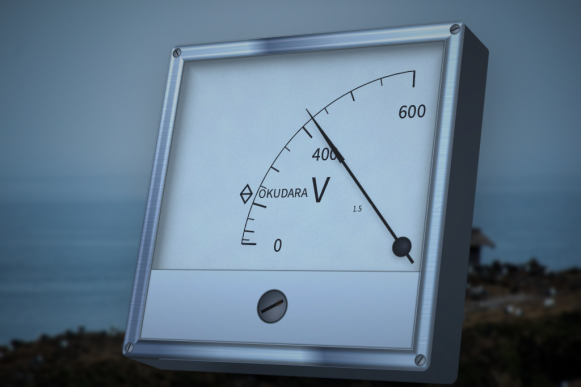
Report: 425,V
